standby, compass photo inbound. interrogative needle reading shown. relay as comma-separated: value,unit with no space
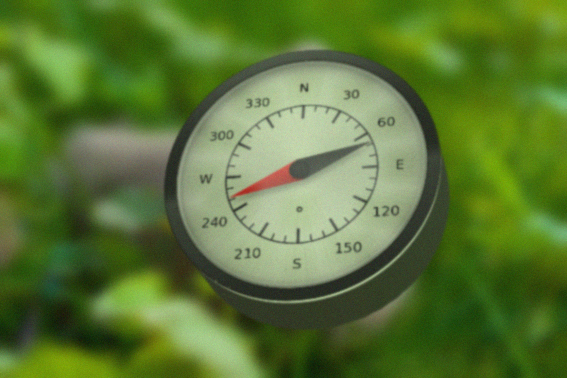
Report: 250,°
